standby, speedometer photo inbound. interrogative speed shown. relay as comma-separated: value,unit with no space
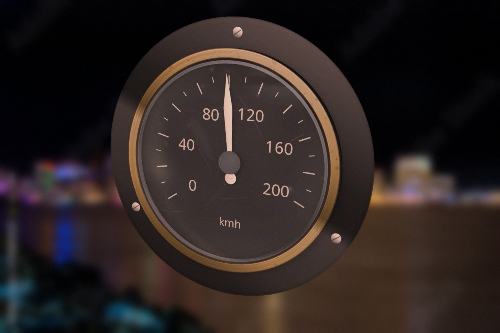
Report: 100,km/h
